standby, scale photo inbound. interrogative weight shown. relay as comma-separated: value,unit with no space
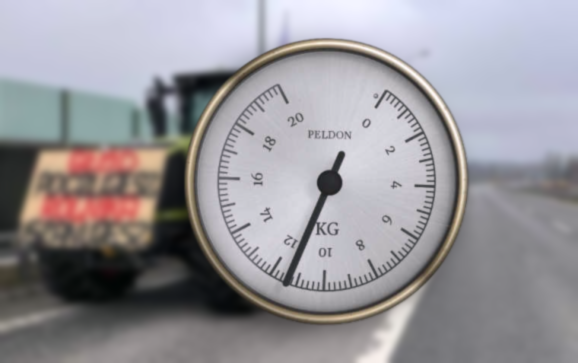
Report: 11.4,kg
